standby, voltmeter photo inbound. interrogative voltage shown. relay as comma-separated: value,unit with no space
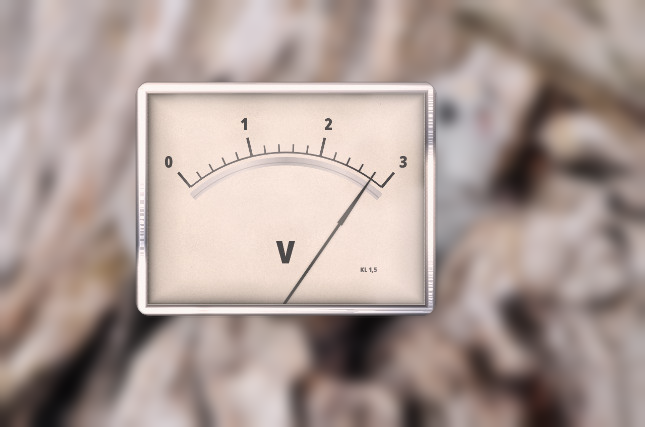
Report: 2.8,V
